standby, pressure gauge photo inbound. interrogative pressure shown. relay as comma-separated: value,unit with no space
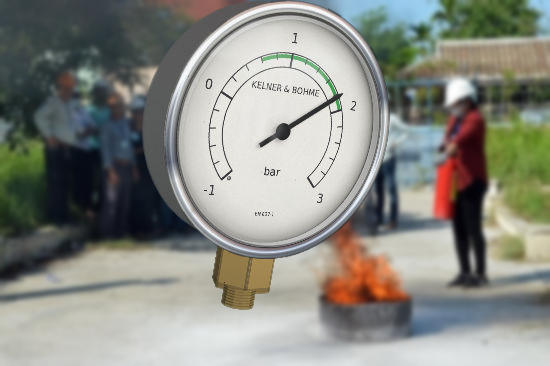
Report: 1.8,bar
